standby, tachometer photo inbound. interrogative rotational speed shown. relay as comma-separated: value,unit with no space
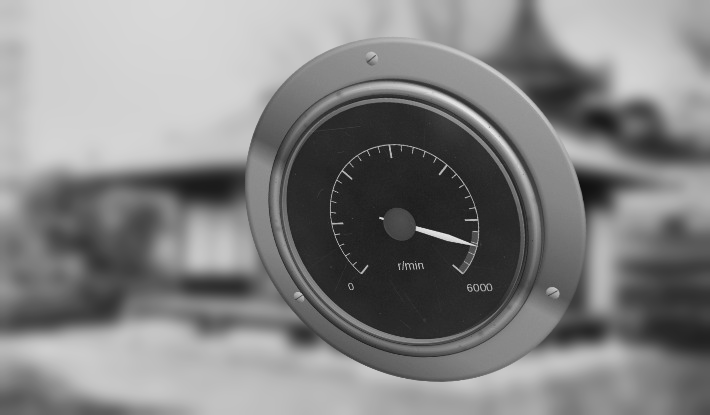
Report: 5400,rpm
